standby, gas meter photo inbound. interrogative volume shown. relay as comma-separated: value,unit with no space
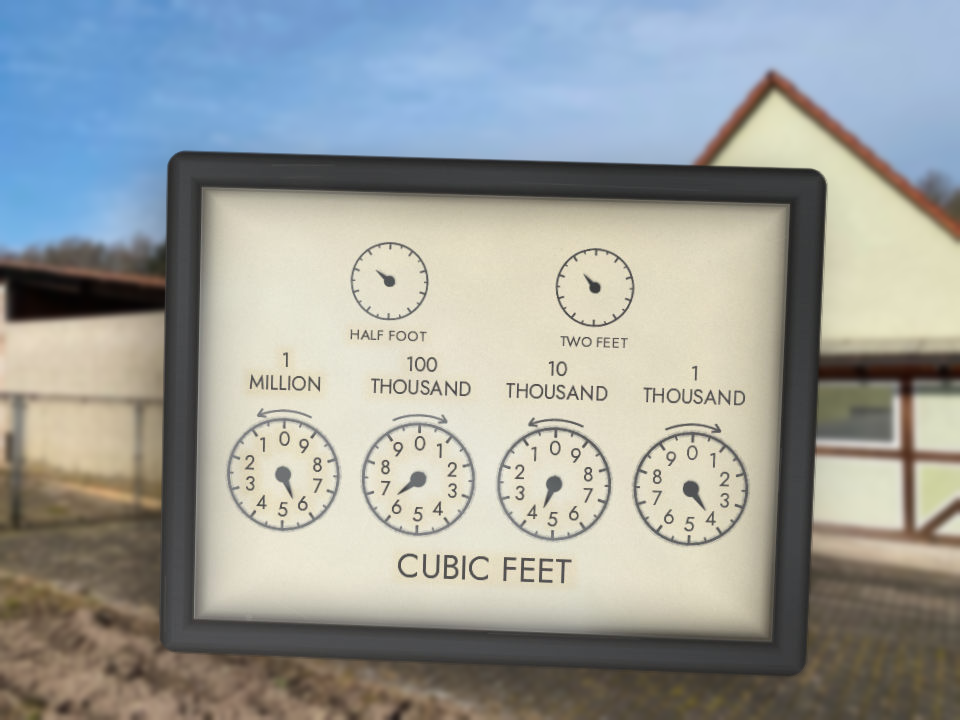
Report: 564400,ft³
